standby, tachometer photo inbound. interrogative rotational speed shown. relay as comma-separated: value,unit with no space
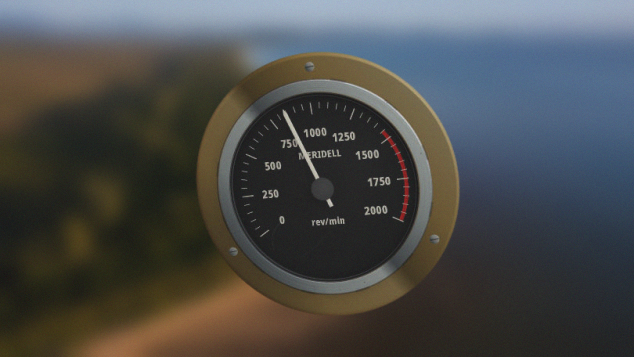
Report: 850,rpm
